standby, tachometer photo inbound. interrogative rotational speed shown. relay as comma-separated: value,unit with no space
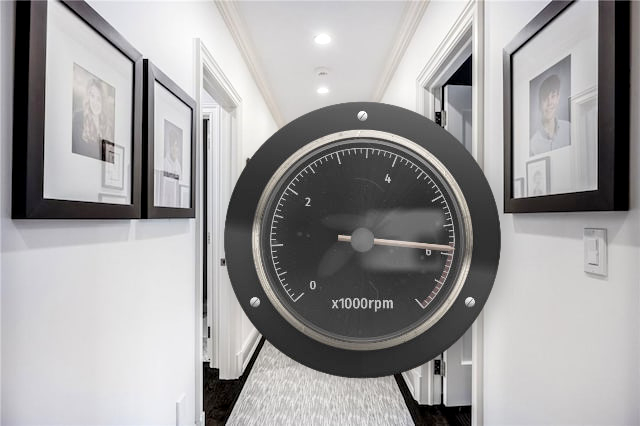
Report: 5900,rpm
